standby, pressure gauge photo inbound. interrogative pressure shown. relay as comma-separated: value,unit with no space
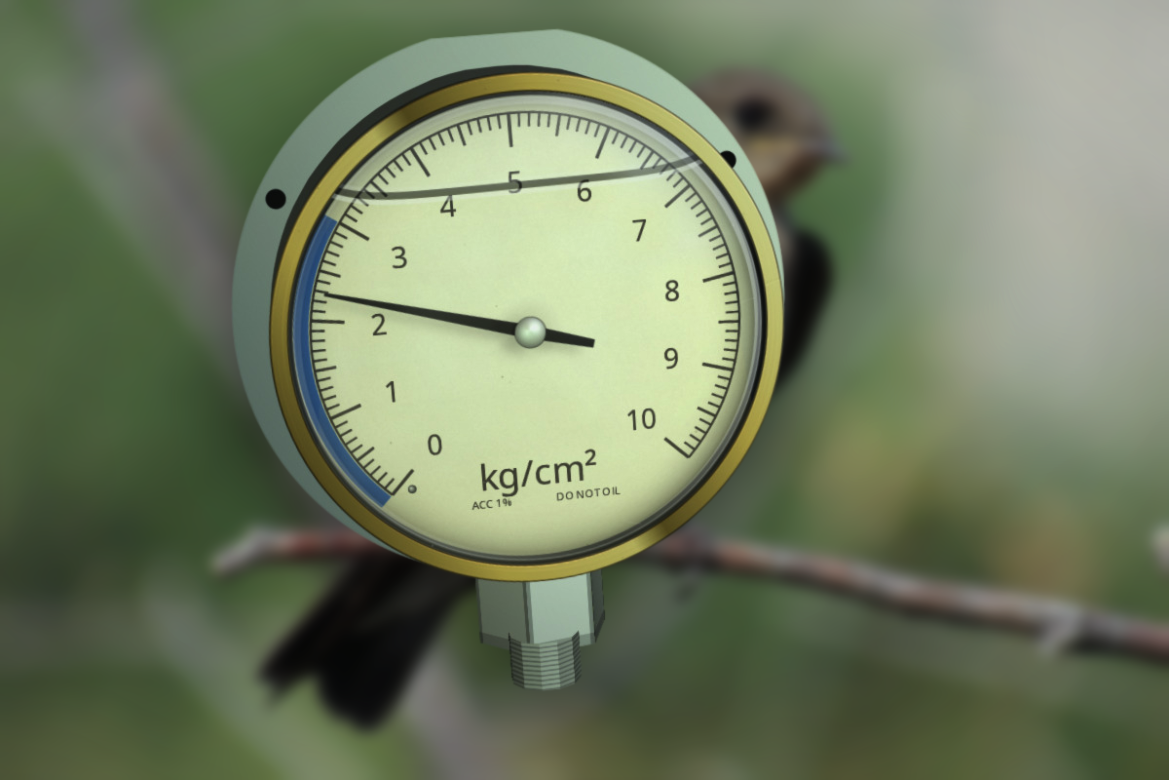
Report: 2.3,kg/cm²
